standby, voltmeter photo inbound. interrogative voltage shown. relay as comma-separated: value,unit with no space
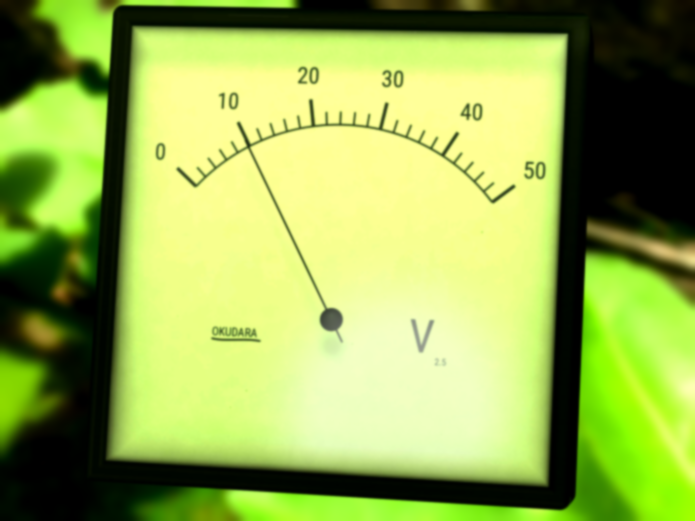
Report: 10,V
